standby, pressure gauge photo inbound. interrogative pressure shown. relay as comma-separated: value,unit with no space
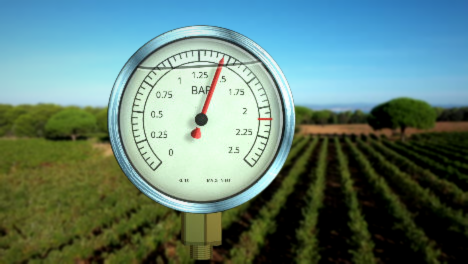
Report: 1.45,bar
